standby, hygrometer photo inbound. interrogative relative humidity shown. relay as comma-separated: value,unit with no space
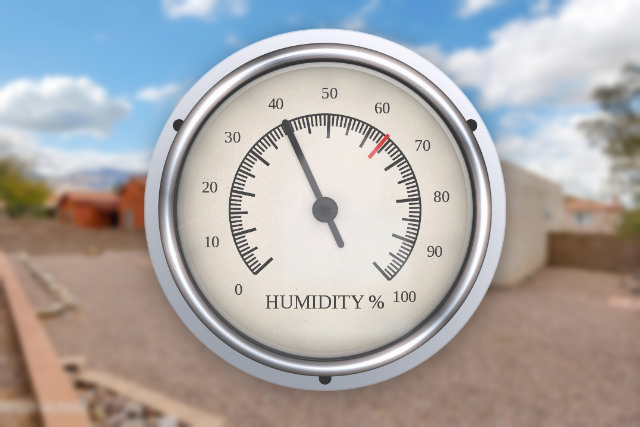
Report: 40,%
